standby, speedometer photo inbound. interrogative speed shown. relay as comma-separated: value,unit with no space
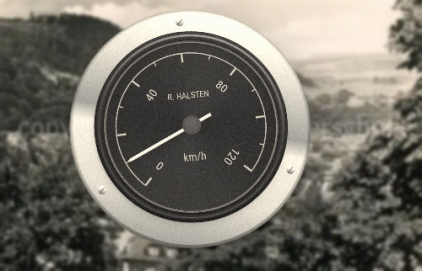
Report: 10,km/h
